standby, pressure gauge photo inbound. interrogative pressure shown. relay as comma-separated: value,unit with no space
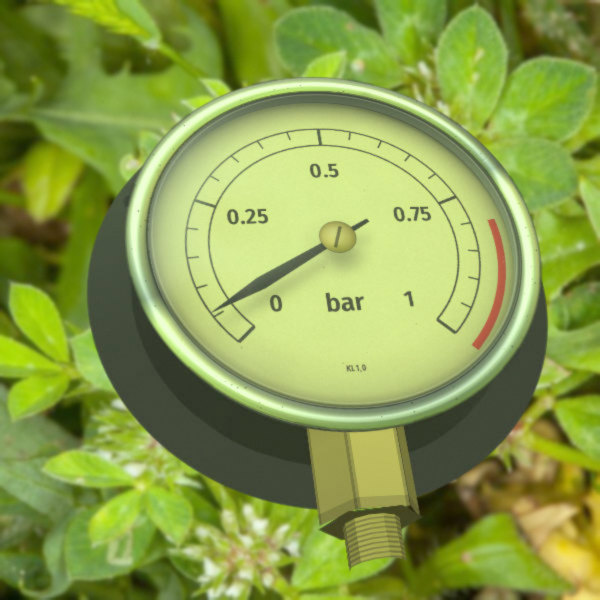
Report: 0.05,bar
